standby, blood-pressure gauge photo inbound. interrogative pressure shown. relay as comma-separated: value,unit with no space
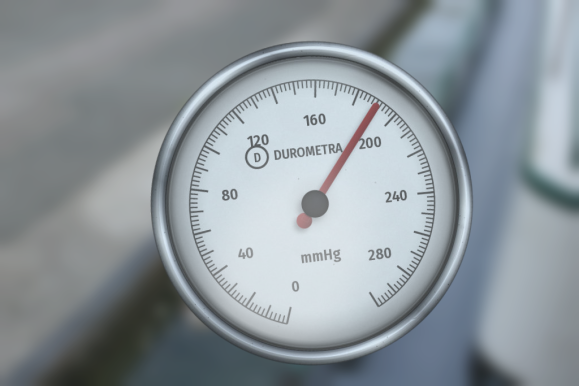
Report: 190,mmHg
